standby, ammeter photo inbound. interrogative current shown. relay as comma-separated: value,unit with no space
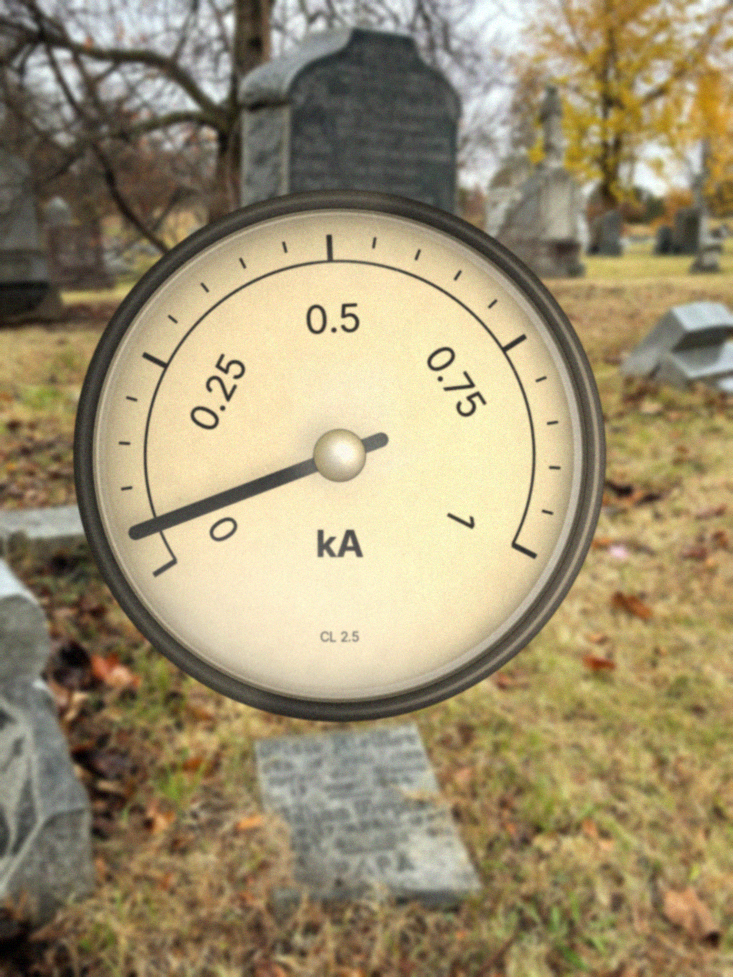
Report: 0.05,kA
